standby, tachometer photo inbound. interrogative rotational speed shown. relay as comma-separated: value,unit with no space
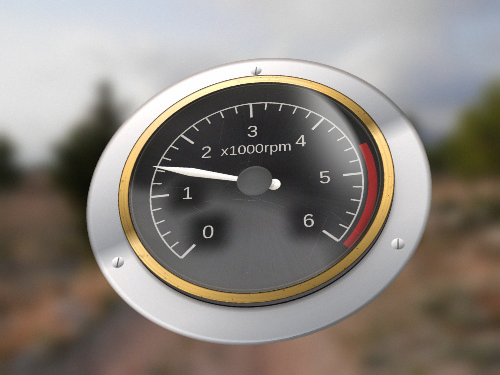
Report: 1400,rpm
